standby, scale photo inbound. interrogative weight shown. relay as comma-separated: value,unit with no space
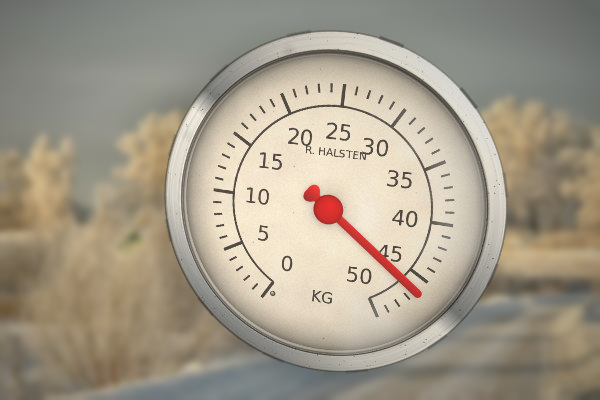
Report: 46,kg
